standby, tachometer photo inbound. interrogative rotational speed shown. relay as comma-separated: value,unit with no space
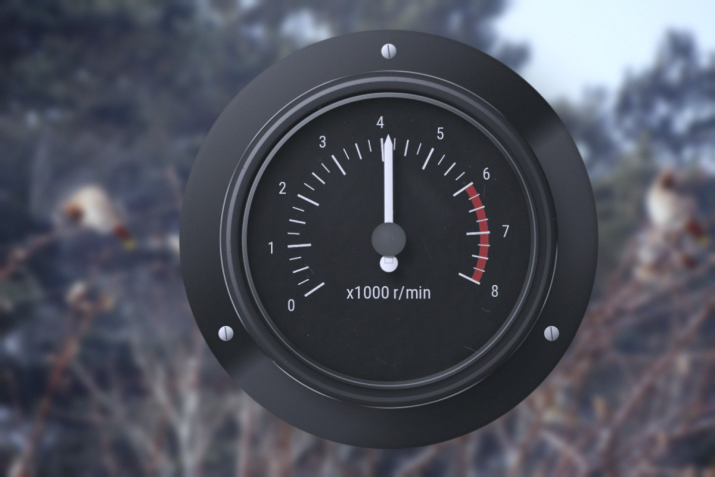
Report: 4125,rpm
